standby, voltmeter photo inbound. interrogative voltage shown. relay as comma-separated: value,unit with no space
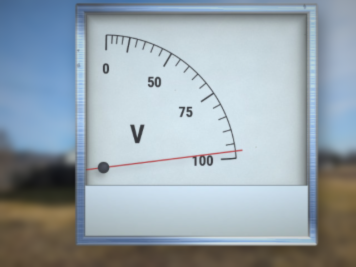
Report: 97.5,V
